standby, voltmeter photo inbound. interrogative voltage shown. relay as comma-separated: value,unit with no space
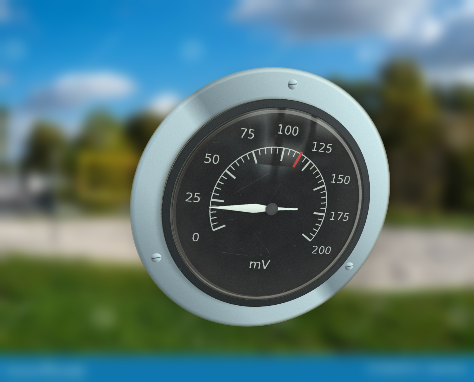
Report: 20,mV
